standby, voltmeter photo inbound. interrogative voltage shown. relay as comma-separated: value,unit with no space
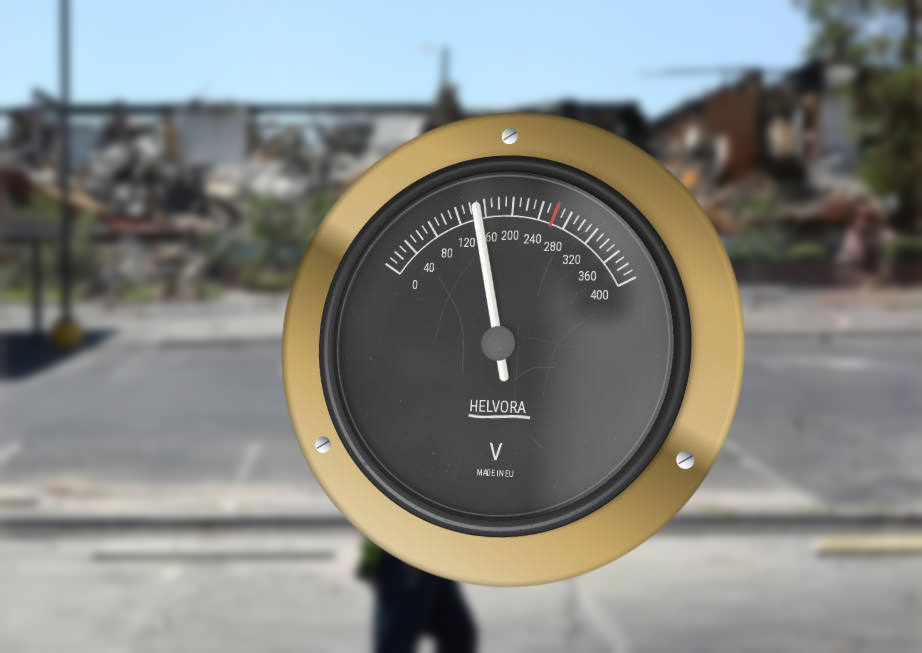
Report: 150,V
